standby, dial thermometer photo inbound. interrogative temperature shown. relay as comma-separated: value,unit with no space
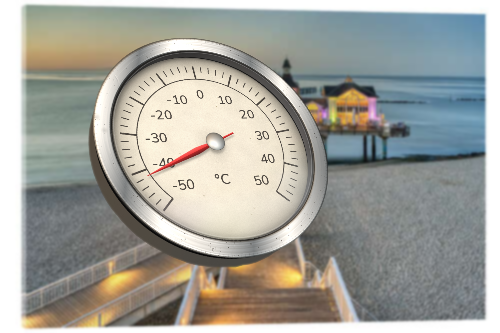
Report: -42,°C
